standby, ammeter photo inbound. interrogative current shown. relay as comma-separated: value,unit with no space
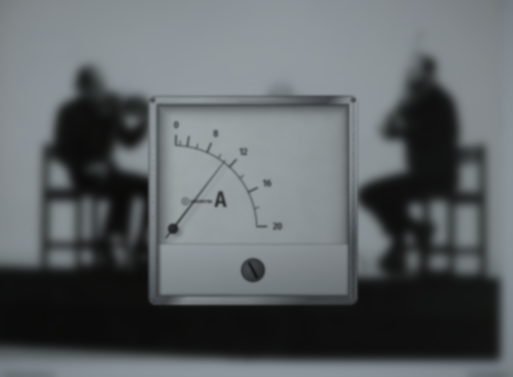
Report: 11,A
